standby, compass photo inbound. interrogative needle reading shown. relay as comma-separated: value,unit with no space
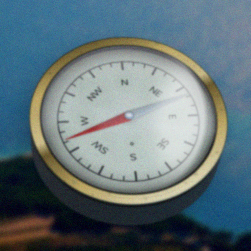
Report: 250,°
